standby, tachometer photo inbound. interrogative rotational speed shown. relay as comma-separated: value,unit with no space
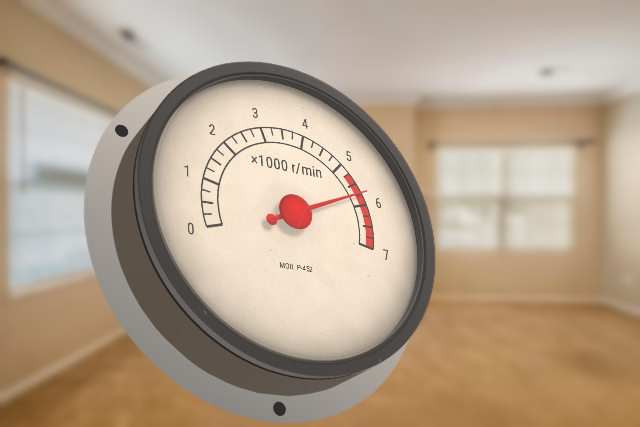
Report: 5750,rpm
